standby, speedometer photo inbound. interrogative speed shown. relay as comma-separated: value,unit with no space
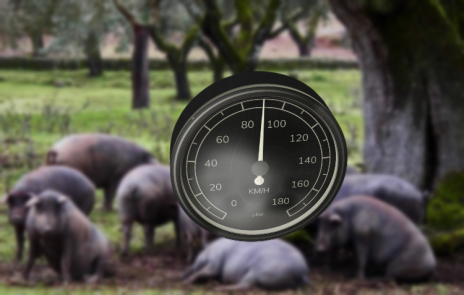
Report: 90,km/h
